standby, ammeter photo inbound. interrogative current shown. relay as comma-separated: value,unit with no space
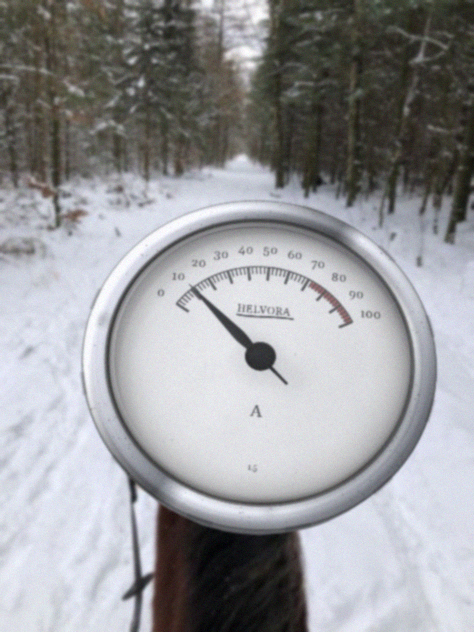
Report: 10,A
